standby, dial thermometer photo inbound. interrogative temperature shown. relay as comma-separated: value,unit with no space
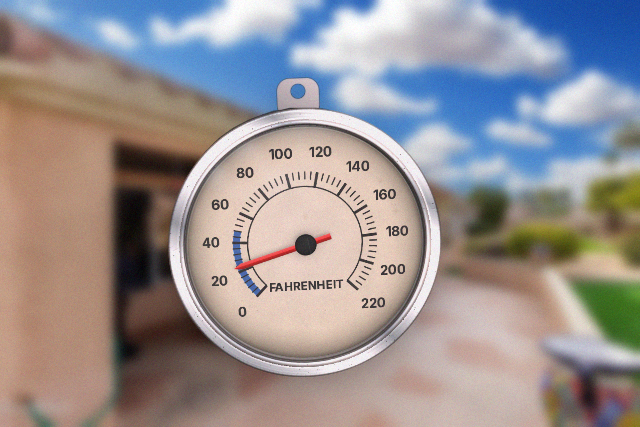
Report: 24,°F
